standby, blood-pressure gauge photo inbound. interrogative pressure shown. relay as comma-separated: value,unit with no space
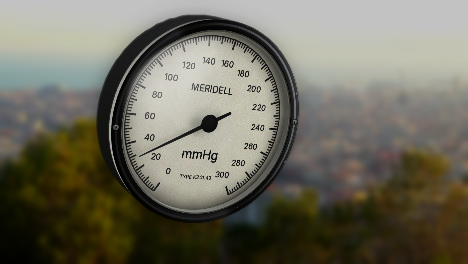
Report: 30,mmHg
